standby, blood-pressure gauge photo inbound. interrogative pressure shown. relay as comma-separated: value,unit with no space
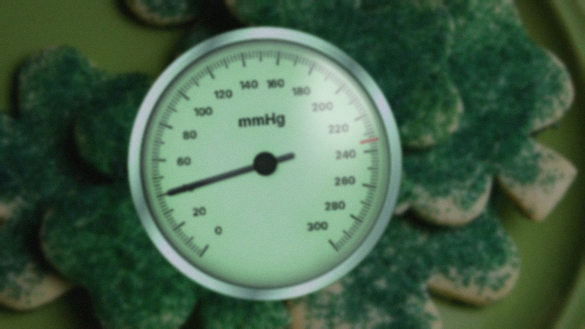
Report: 40,mmHg
